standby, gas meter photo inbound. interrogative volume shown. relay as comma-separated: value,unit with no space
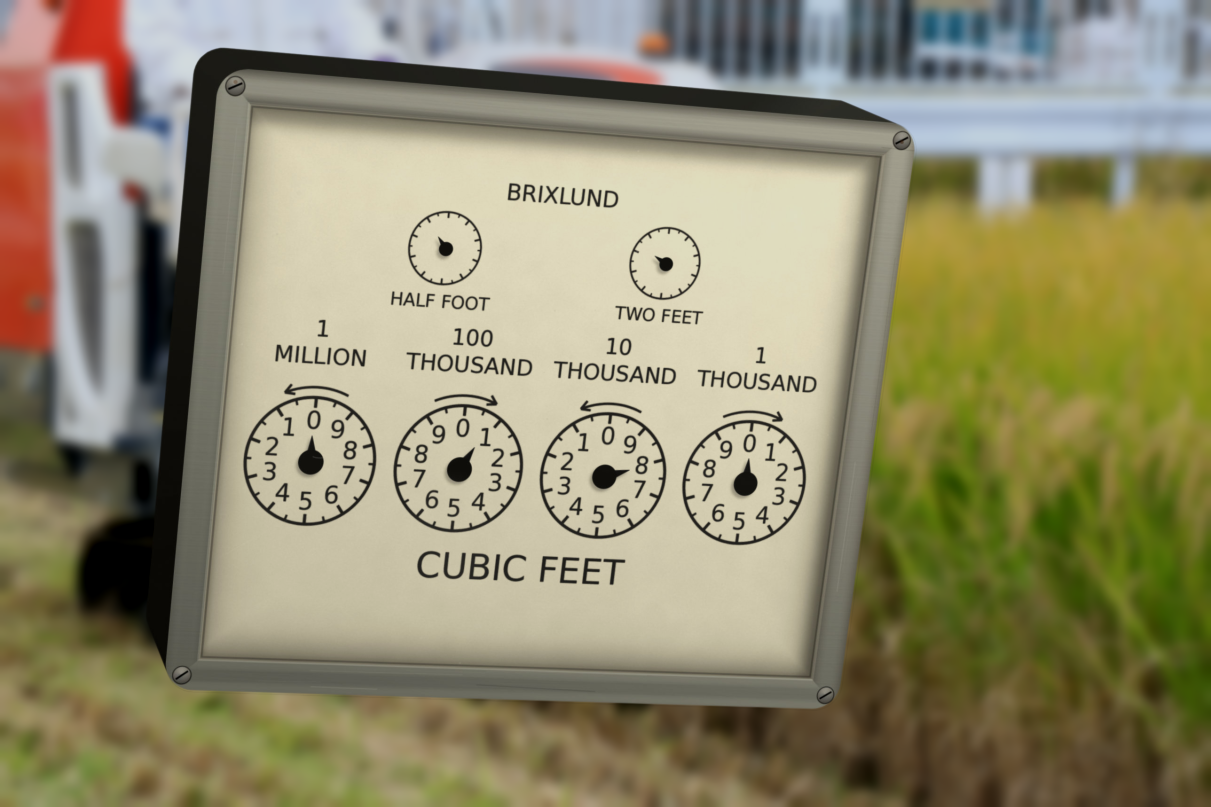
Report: 8000,ft³
